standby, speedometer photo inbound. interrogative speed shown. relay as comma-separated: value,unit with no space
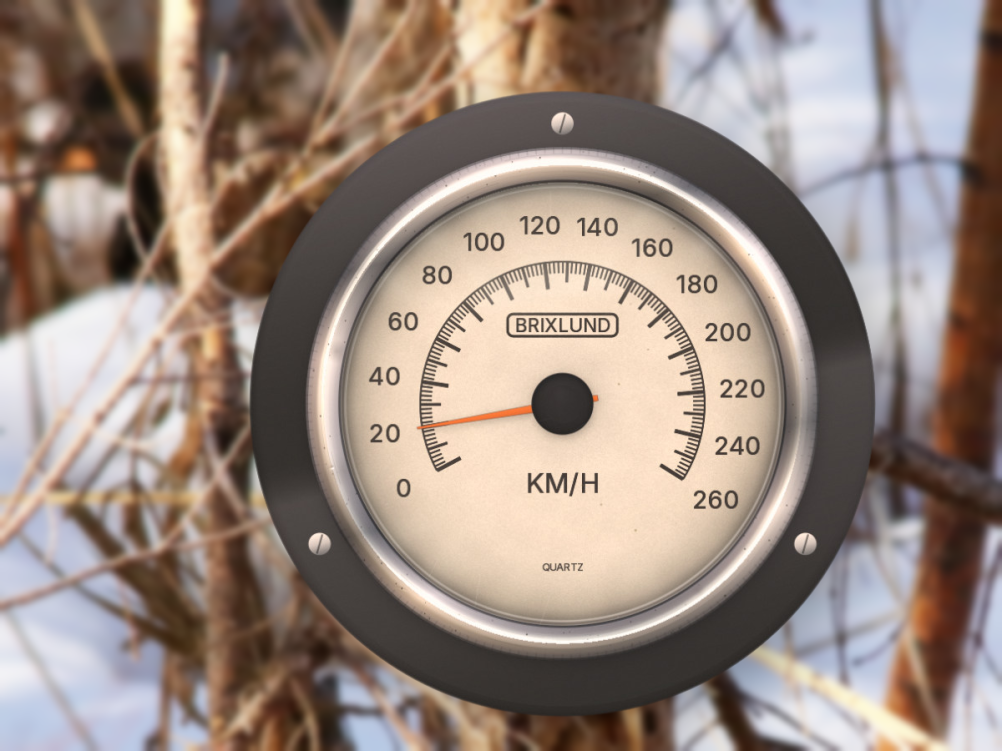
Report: 20,km/h
